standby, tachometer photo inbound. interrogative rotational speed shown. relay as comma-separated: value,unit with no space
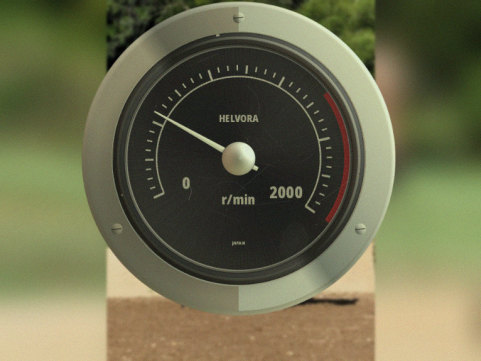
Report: 450,rpm
